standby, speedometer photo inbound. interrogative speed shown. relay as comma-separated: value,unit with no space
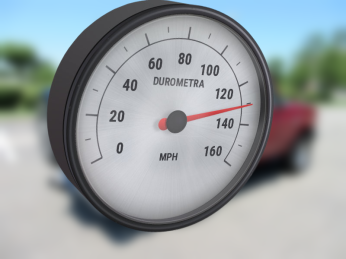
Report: 130,mph
